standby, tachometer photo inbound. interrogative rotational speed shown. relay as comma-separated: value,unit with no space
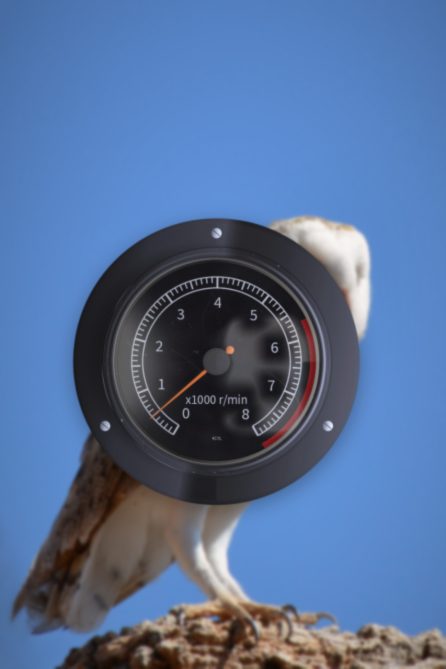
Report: 500,rpm
